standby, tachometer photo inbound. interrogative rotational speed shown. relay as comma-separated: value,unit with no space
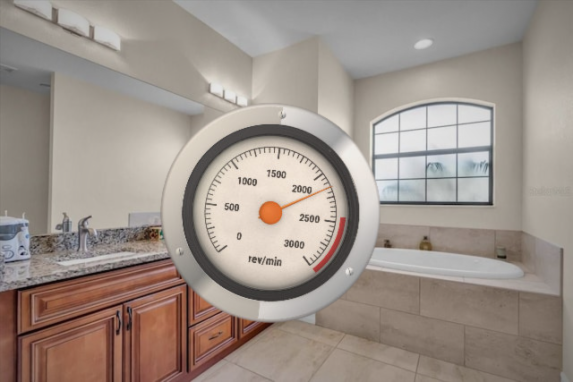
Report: 2150,rpm
